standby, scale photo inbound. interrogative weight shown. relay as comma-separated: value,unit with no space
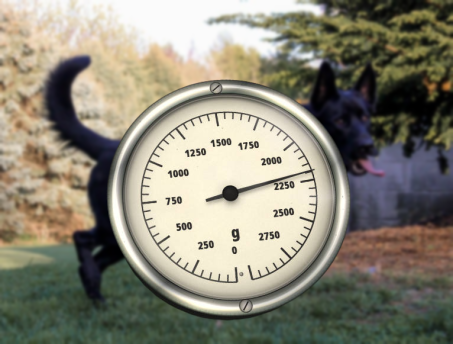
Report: 2200,g
